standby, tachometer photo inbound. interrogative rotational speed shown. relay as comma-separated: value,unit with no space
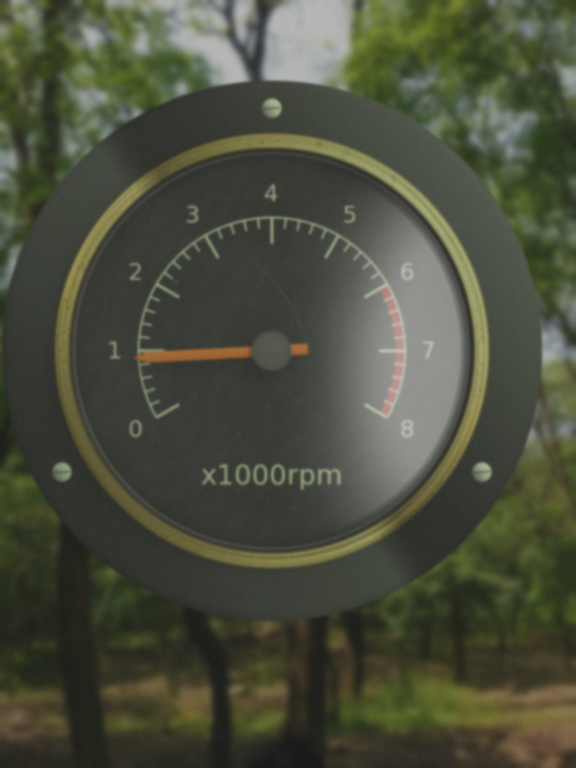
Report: 900,rpm
